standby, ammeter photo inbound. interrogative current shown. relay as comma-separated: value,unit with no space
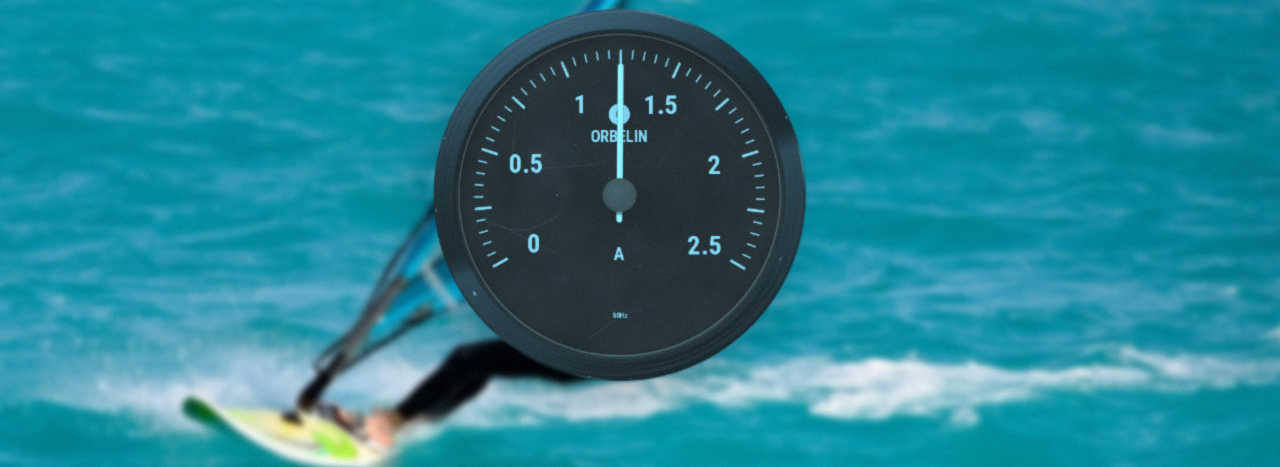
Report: 1.25,A
